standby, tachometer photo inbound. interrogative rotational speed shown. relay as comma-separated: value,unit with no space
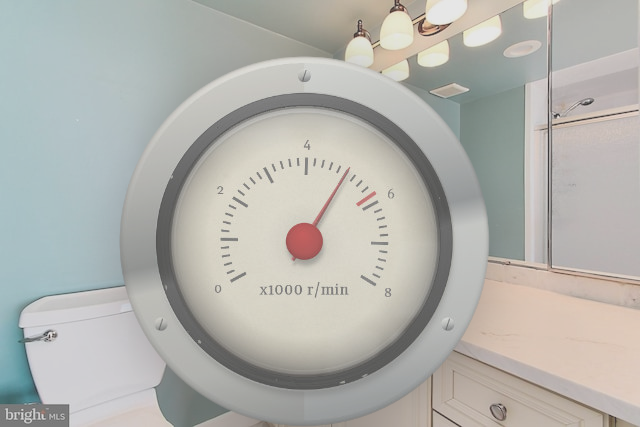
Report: 5000,rpm
